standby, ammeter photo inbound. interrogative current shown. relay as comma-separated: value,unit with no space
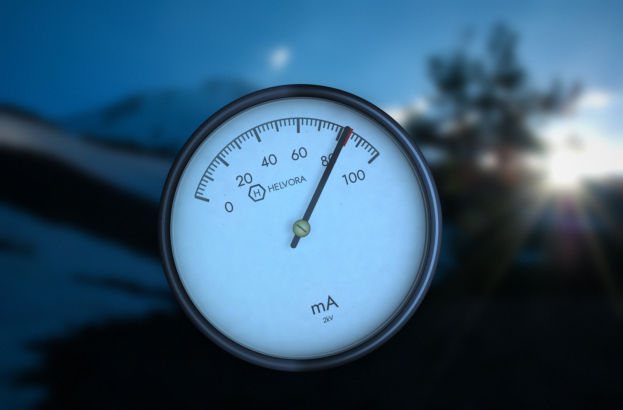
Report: 82,mA
